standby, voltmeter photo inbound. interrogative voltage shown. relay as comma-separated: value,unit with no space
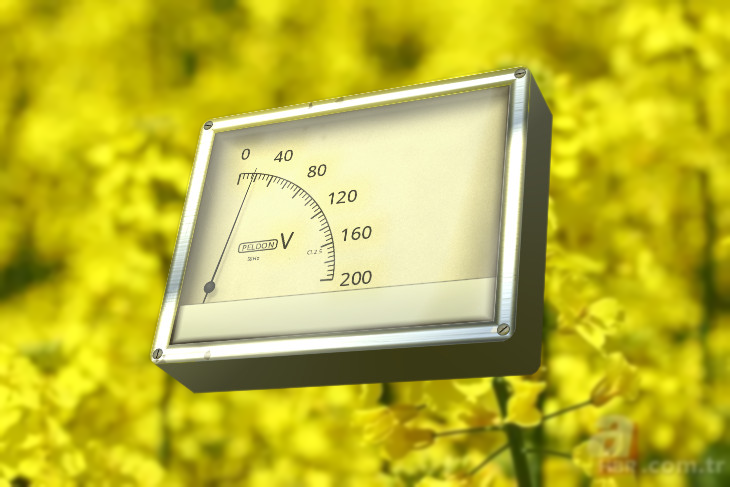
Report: 20,V
